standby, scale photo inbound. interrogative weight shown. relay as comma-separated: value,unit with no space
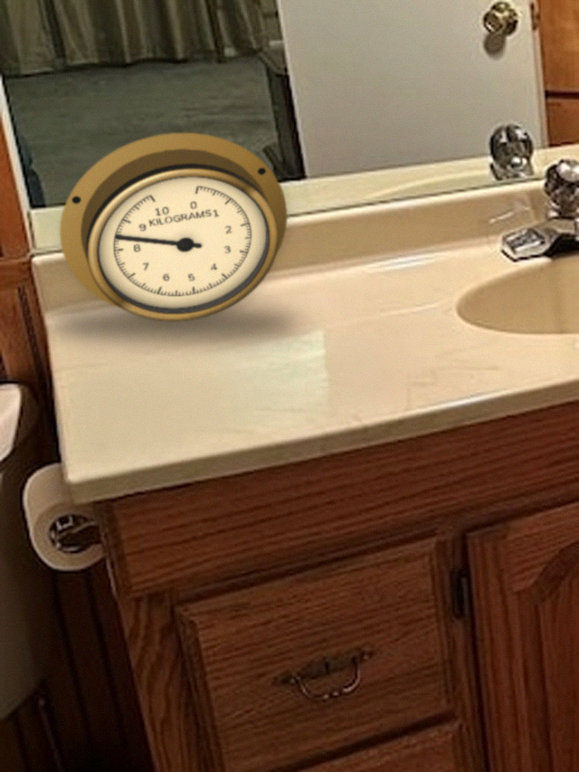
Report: 8.5,kg
